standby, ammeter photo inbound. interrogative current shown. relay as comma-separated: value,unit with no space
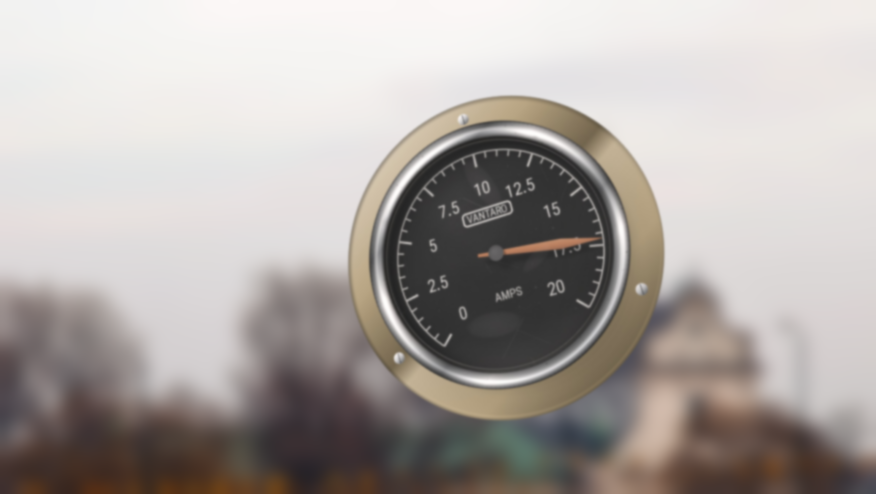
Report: 17.25,A
